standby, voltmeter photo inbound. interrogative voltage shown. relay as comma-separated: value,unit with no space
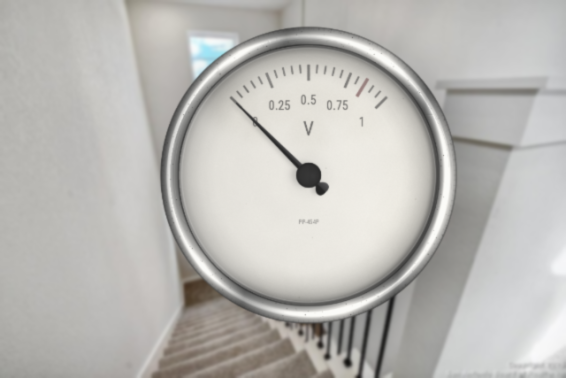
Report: 0,V
